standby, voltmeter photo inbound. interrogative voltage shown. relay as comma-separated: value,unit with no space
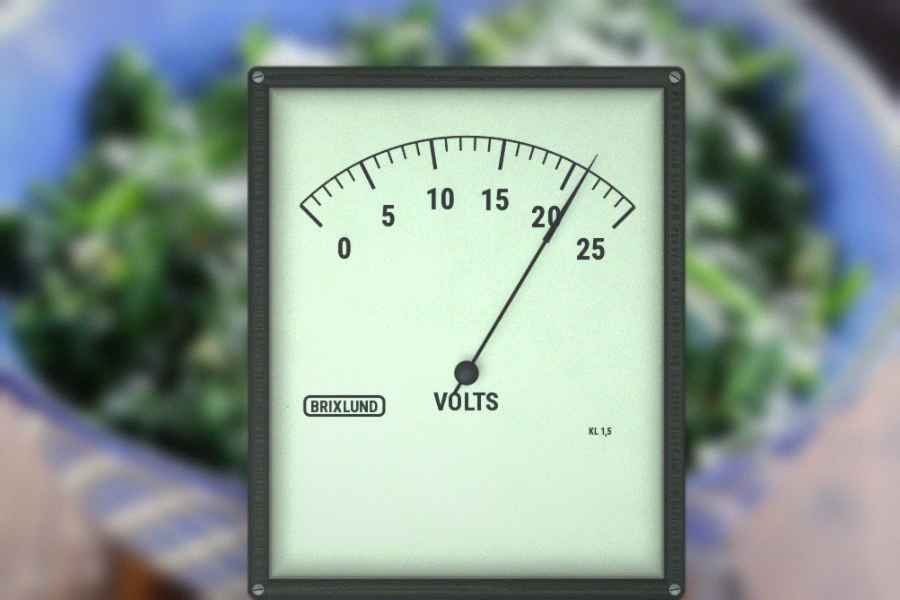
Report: 21,V
